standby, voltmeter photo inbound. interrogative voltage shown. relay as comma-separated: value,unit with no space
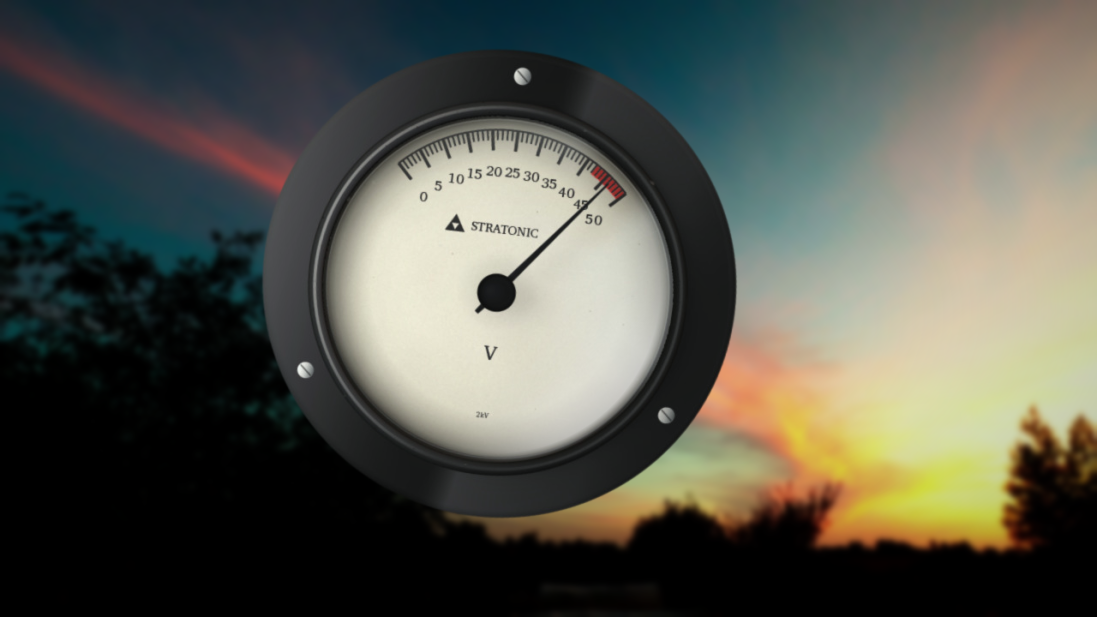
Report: 46,V
